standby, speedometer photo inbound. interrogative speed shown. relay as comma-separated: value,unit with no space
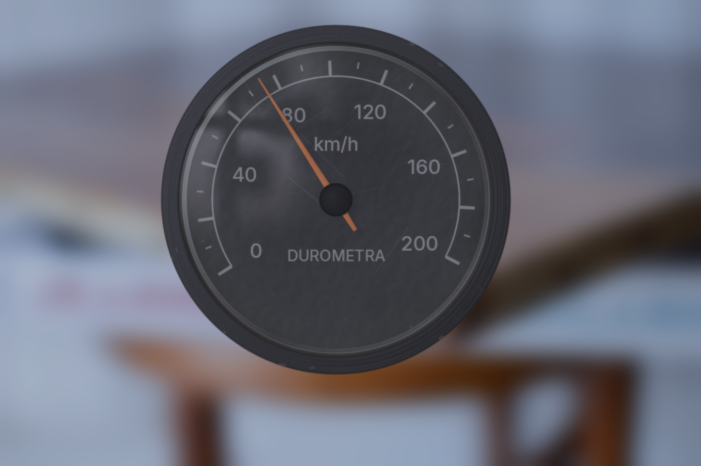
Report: 75,km/h
